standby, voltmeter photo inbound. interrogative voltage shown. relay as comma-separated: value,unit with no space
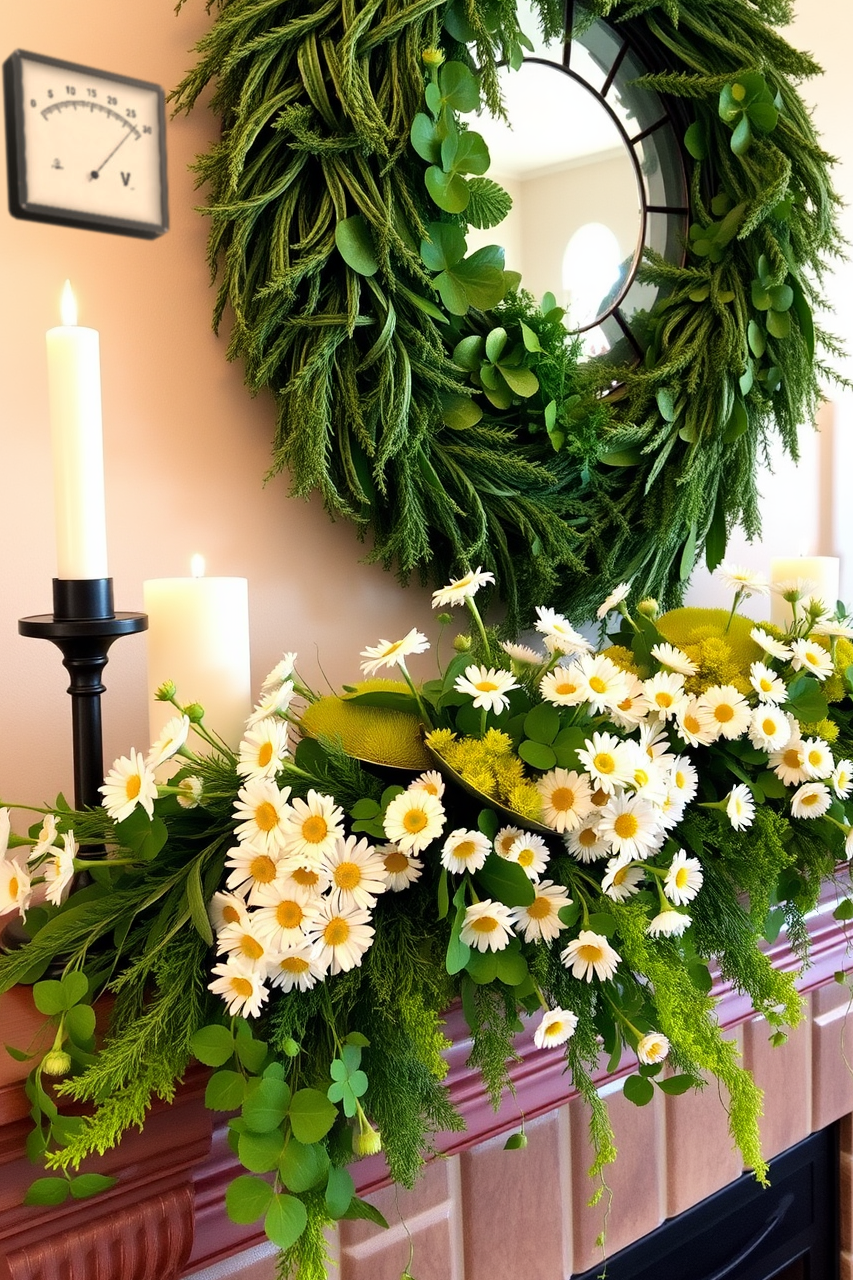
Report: 27.5,V
